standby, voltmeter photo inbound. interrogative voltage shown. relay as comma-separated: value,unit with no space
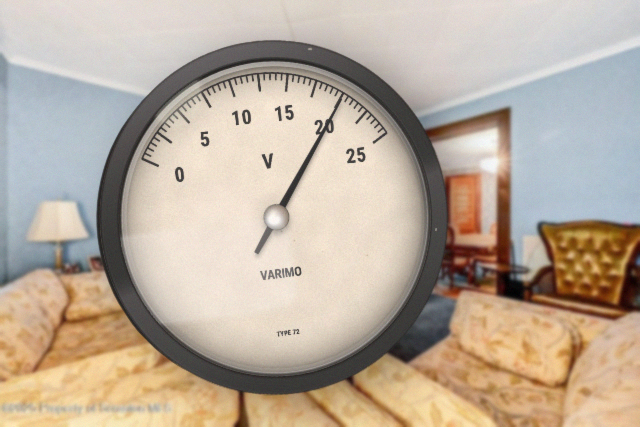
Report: 20,V
